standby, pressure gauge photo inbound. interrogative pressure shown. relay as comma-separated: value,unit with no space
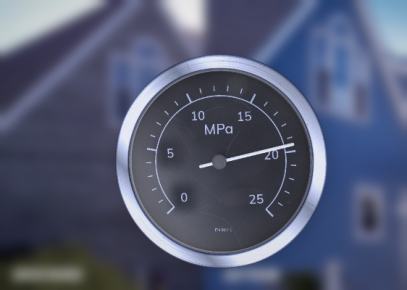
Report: 19.5,MPa
